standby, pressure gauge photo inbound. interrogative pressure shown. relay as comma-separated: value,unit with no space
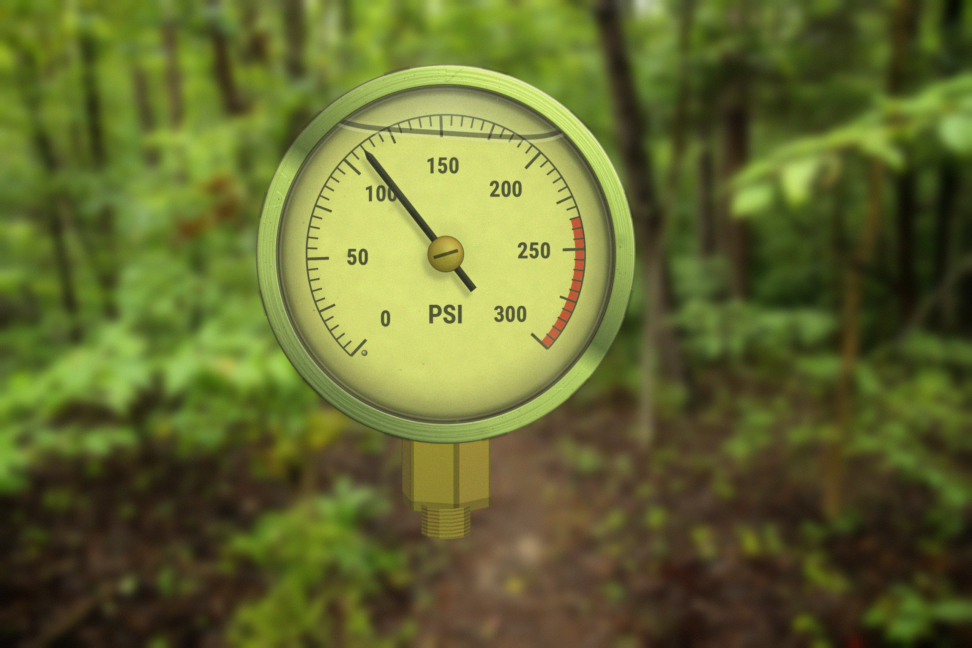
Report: 110,psi
